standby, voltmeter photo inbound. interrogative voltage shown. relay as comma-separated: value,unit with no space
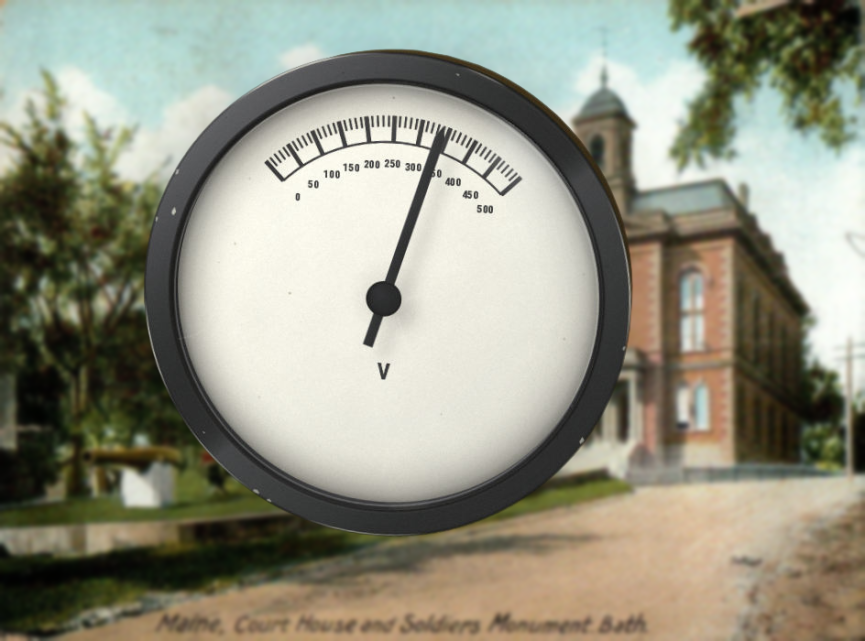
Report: 340,V
